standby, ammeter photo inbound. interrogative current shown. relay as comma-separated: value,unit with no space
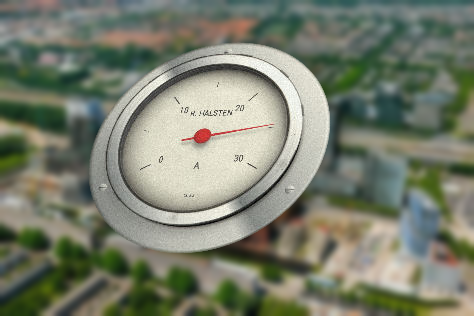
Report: 25,A
